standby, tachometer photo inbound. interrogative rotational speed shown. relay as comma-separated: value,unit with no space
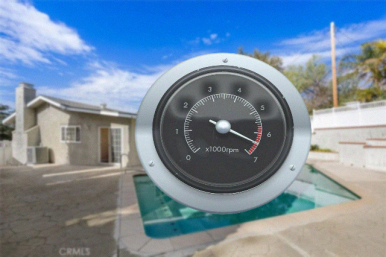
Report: 6500,rpm
